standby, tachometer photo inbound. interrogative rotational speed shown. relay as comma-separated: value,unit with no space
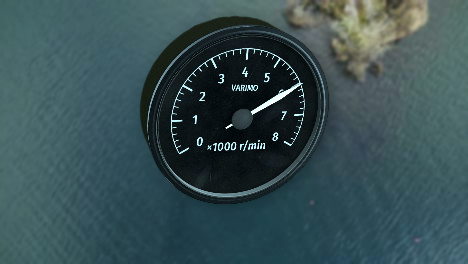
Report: 6000,rpm
